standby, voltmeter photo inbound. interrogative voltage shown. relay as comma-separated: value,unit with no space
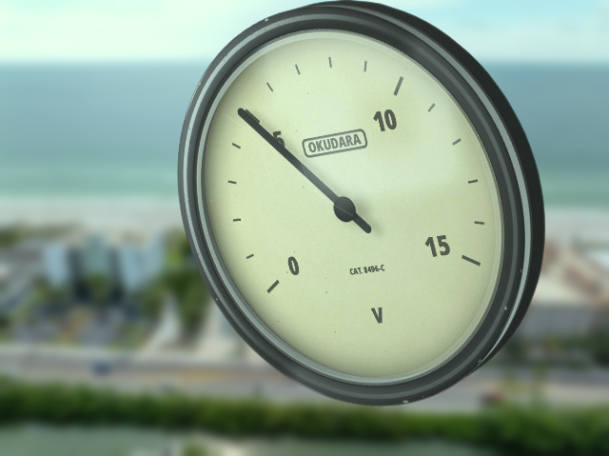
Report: 5,V
